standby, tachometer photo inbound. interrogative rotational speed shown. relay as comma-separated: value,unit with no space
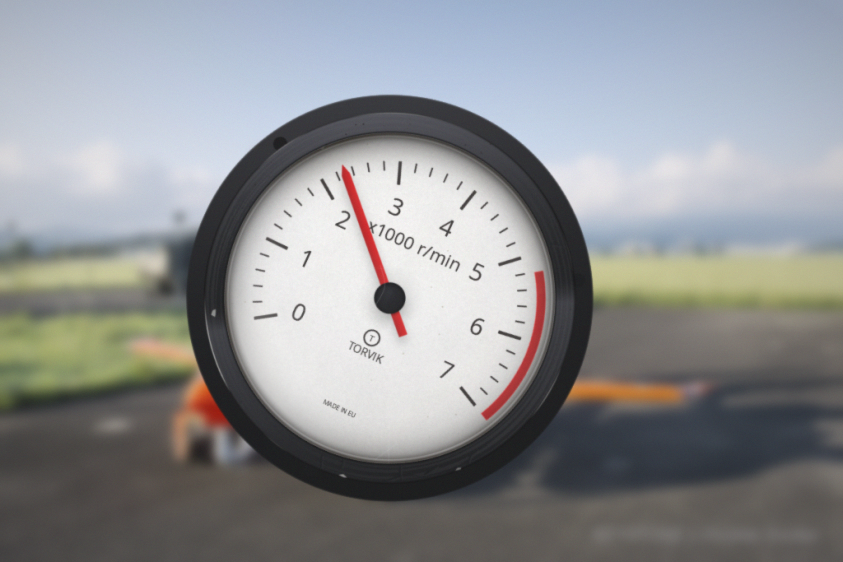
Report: 2300,rpm
